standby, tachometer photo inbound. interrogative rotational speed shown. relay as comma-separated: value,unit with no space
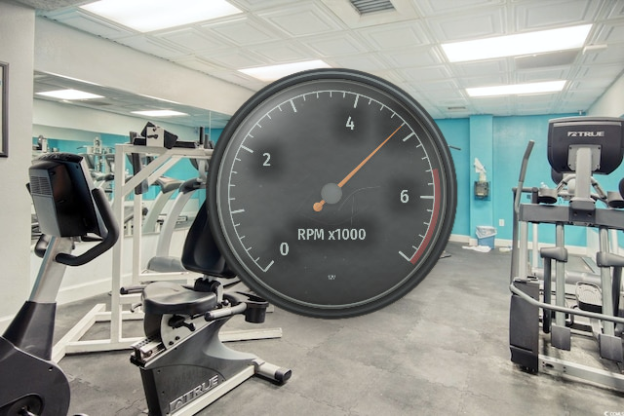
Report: 4800,rpm
